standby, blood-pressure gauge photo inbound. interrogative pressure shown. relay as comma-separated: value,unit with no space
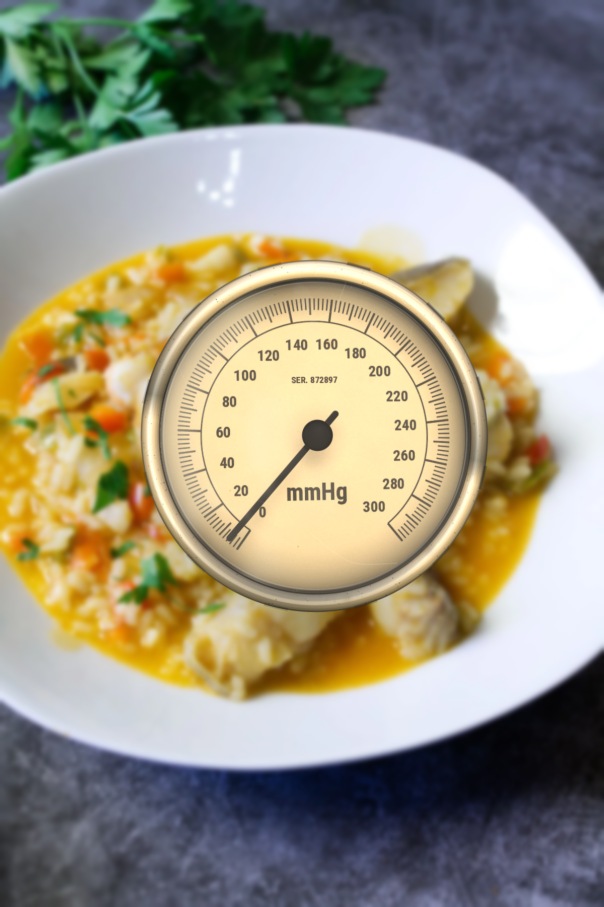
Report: 6,mmHg
